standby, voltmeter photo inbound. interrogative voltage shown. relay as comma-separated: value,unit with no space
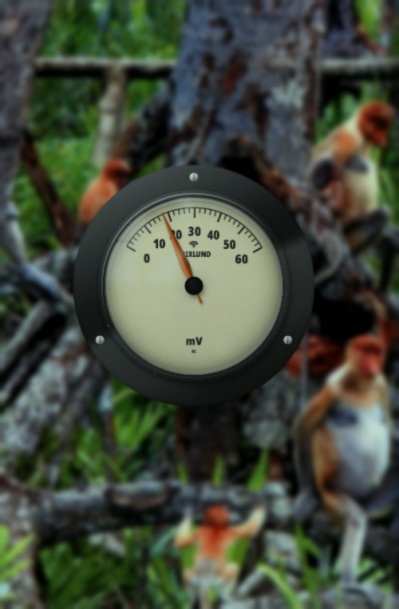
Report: 18,mV
